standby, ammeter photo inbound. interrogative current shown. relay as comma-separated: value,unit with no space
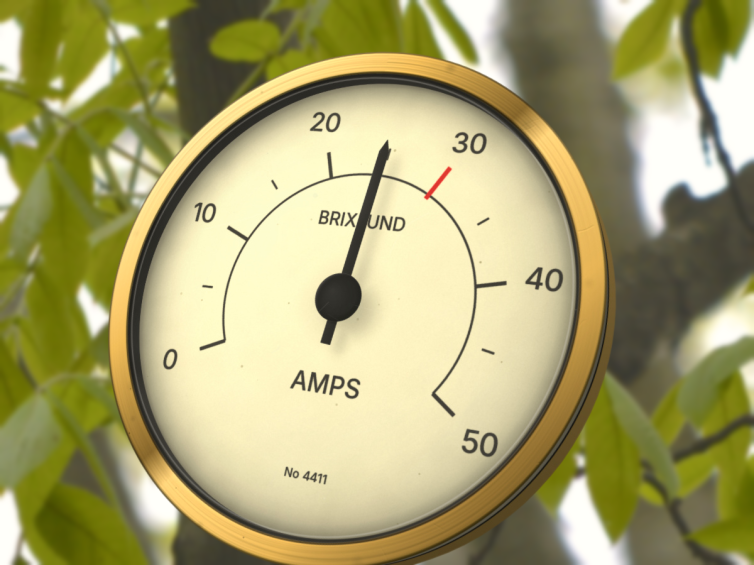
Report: 25,A
